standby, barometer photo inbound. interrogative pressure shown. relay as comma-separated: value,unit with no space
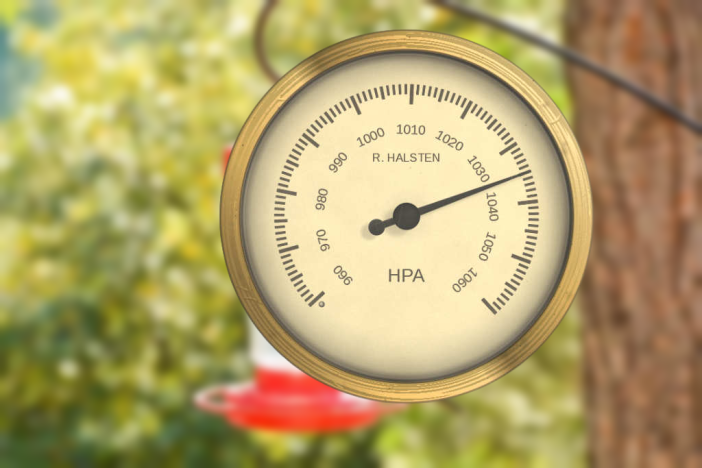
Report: 1035,hPa
